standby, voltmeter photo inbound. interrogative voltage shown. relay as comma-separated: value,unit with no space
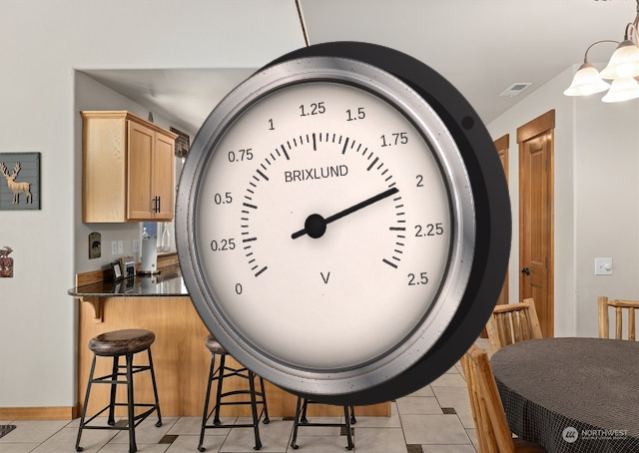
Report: 2,V
